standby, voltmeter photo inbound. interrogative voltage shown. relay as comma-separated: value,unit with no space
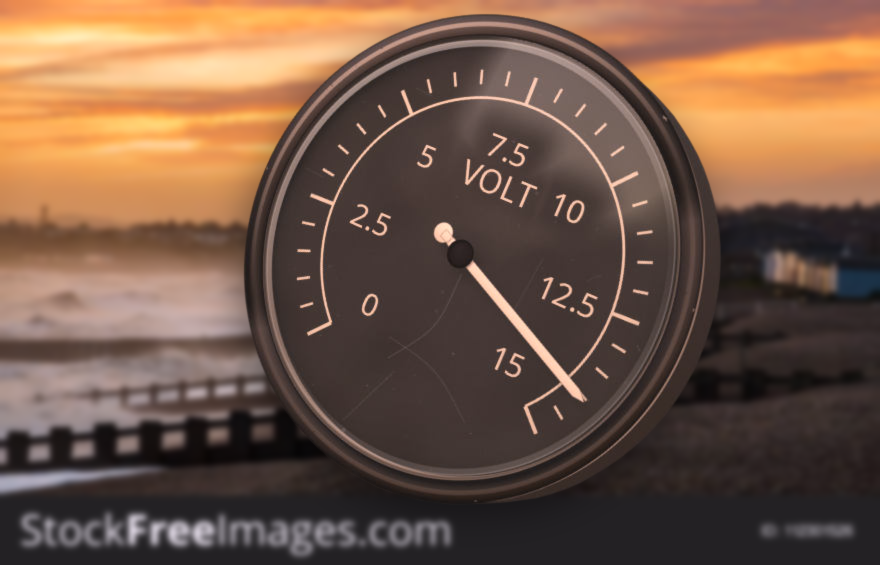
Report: 14,V
